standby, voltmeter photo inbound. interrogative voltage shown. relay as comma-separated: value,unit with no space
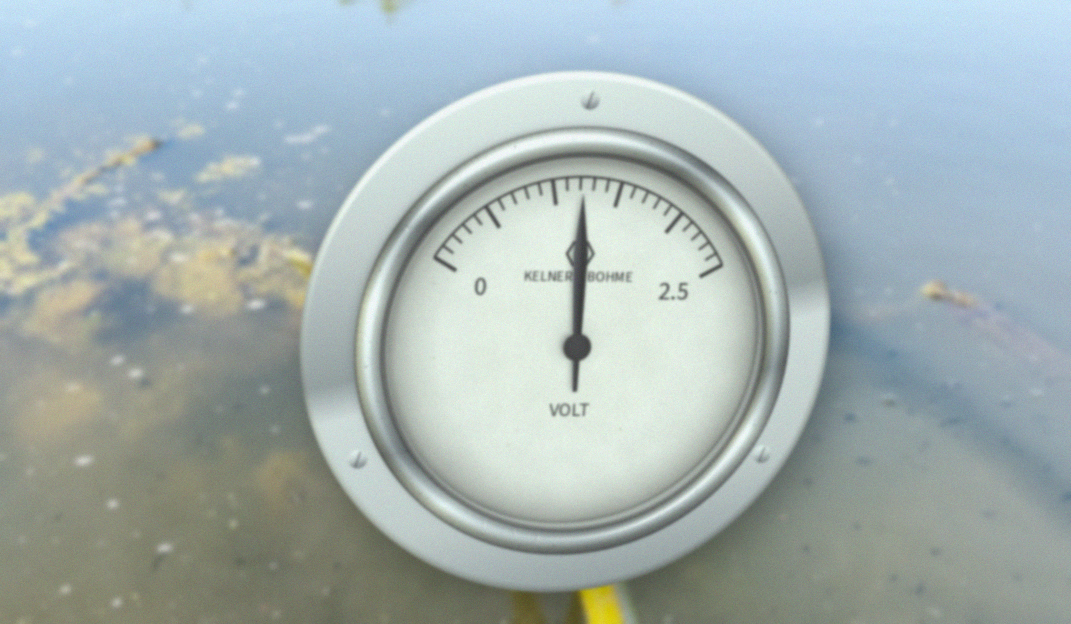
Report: 1.2,V
